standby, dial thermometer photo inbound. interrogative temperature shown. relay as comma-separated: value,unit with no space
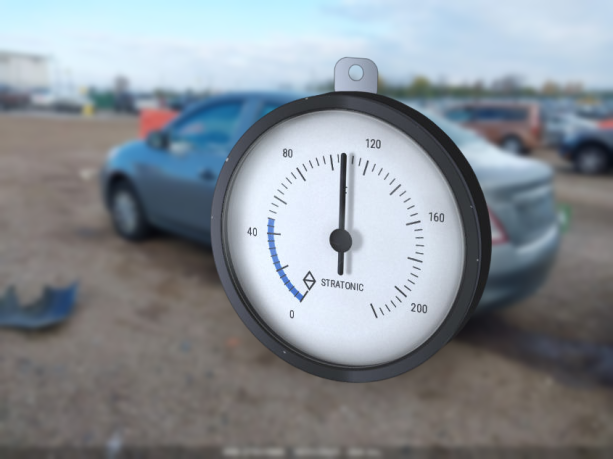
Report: 108,°F
